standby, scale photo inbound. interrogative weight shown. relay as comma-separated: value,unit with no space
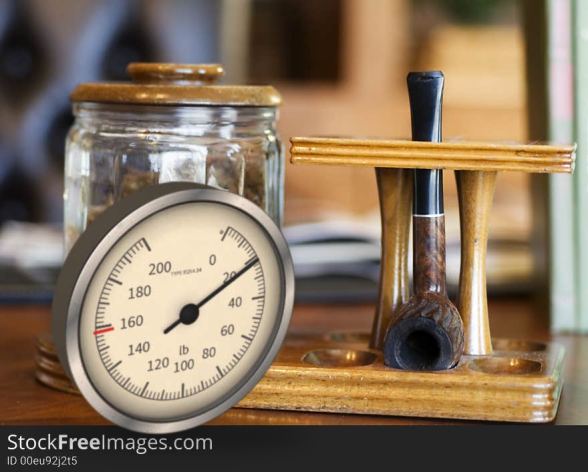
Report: 20,lb
